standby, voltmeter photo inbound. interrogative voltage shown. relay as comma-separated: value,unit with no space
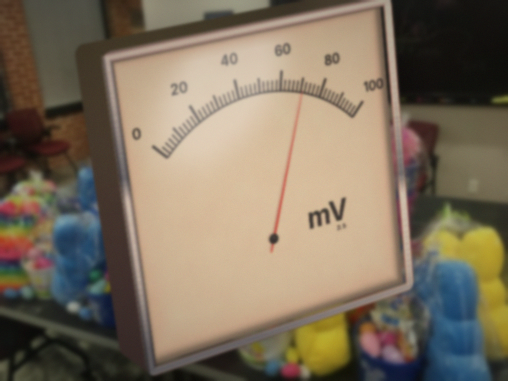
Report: 70,mV
